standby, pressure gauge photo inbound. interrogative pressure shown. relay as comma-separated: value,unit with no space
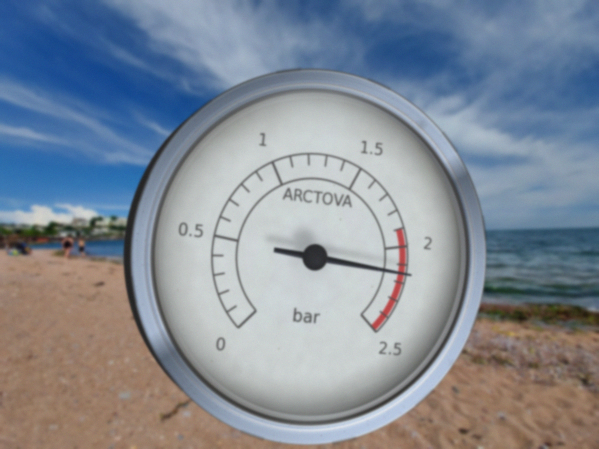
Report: 2.15,bar
